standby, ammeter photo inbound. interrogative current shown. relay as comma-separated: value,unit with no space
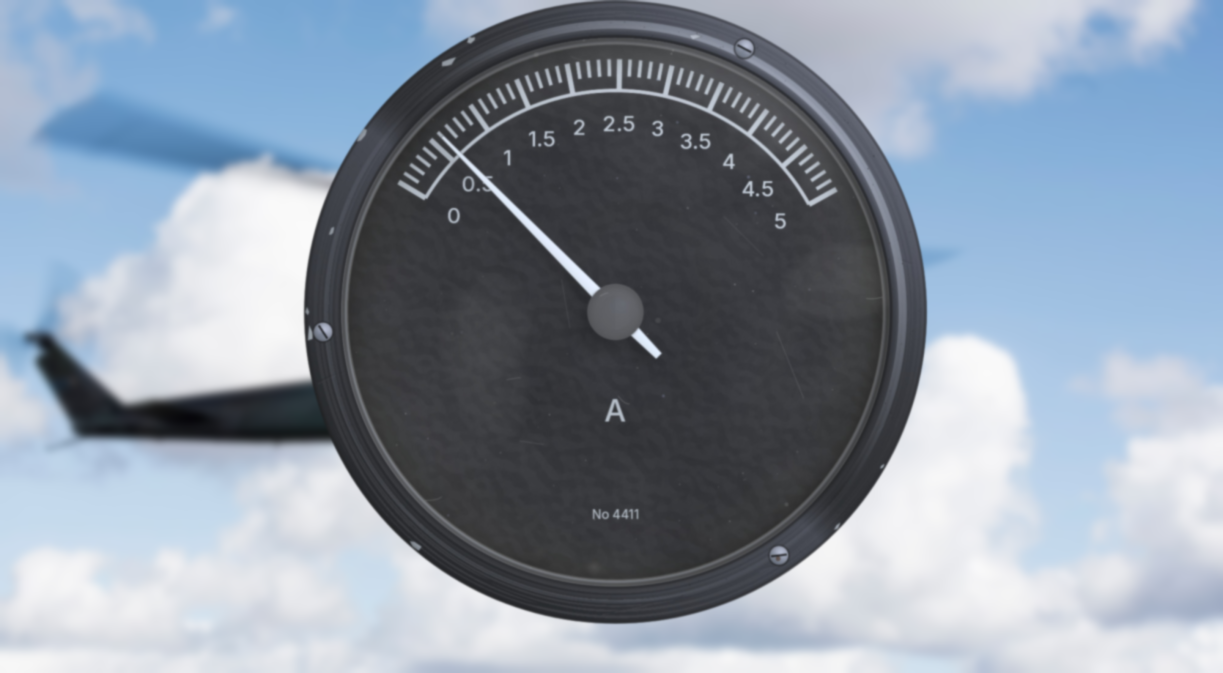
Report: 0.6,A
